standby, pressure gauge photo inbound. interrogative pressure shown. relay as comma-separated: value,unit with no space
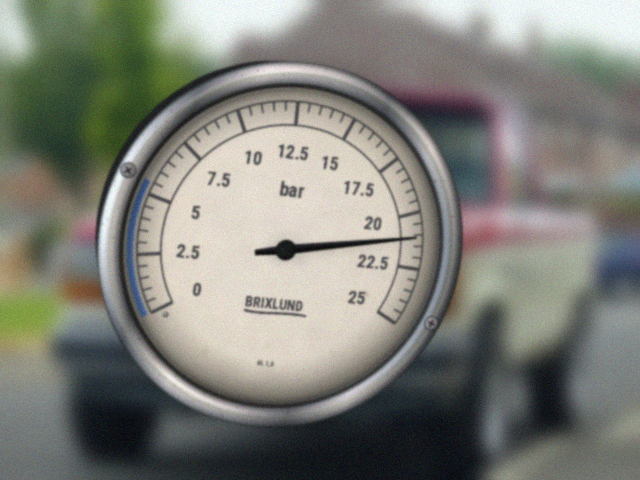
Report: 21,bar
